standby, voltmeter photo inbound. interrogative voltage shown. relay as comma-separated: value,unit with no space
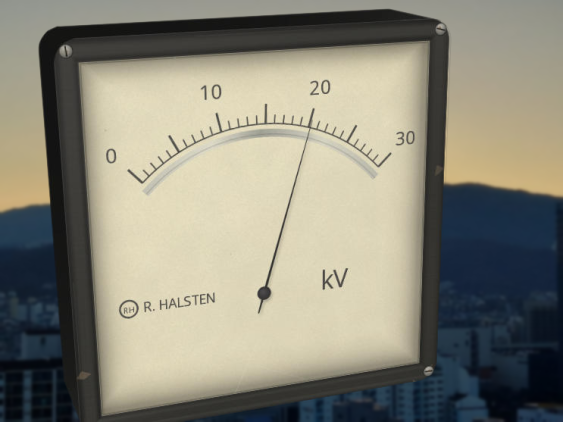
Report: 20,kV
